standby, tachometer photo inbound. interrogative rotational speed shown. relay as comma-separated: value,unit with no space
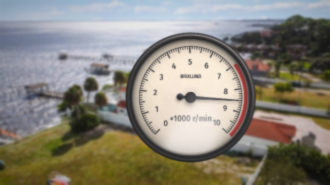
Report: 8500,rpm
